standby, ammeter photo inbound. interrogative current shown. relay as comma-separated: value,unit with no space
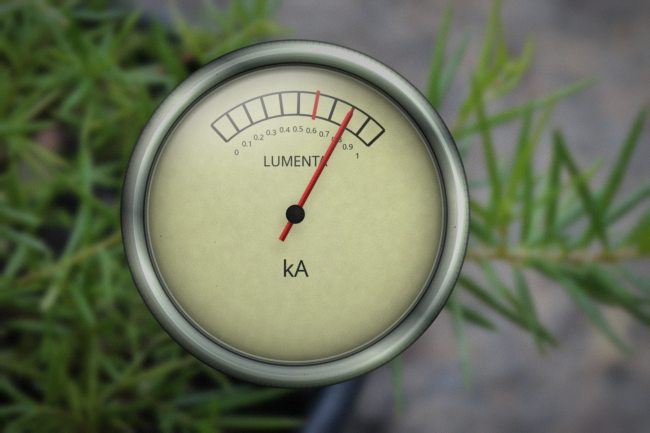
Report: 0.8,kA
